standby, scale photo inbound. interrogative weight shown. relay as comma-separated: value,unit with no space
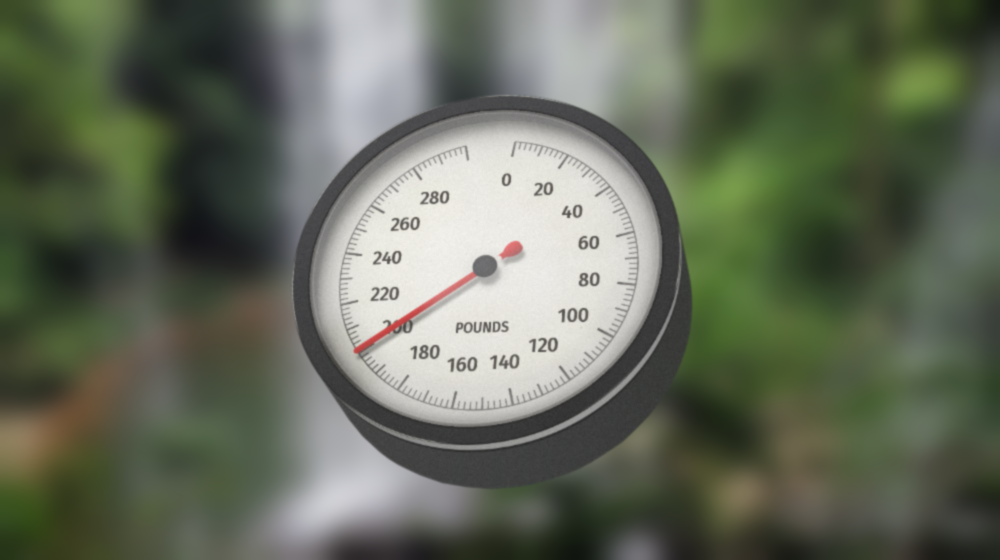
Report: 200,lb
